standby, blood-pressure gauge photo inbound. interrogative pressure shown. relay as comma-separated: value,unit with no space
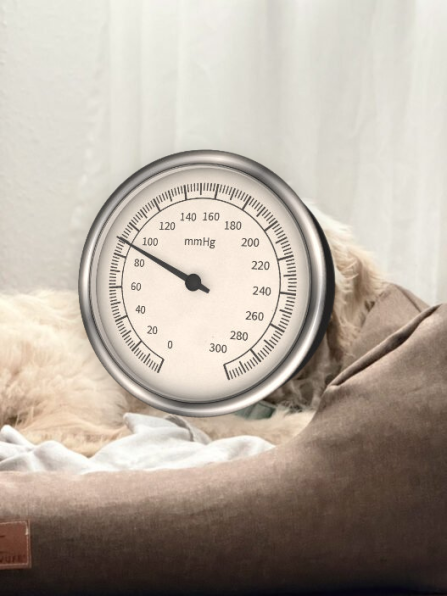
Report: 90,mmHg
